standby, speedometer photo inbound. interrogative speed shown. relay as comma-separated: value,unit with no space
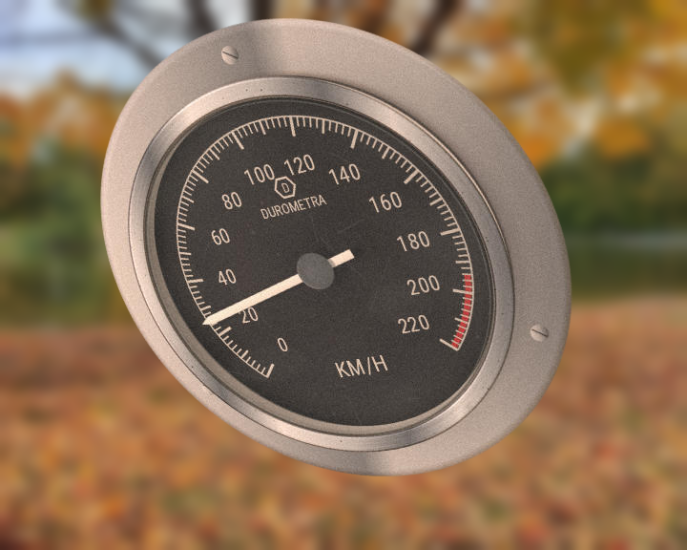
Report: 26,km/h
